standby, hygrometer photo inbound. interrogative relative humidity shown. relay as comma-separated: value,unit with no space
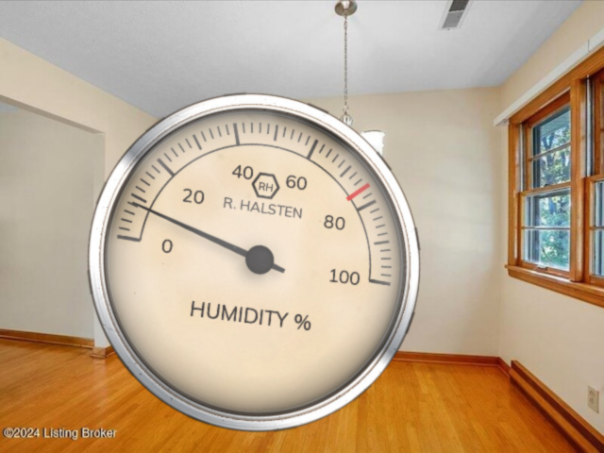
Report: 8,%
